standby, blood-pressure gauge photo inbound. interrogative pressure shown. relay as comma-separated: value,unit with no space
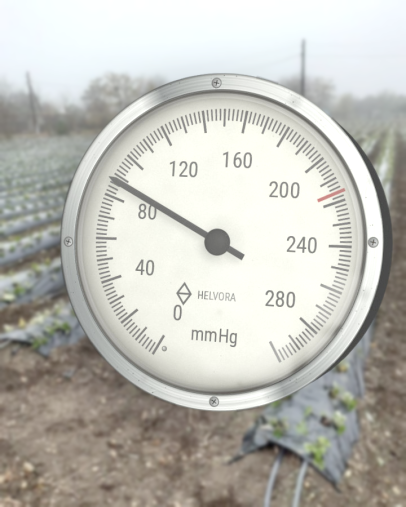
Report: 88,mmHg
